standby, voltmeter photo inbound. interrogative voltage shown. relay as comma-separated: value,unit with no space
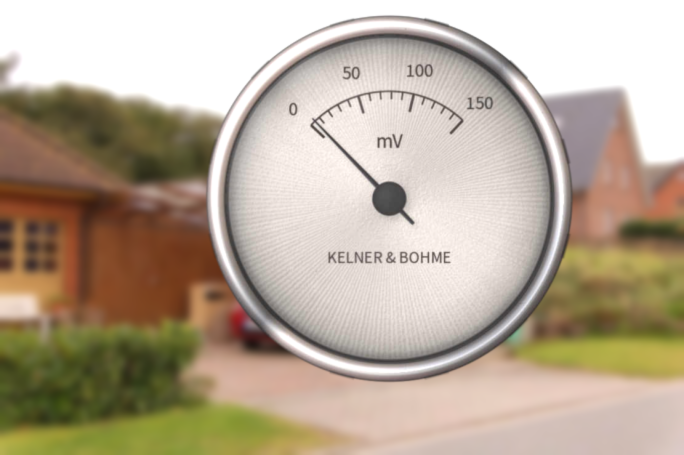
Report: 5,mV
